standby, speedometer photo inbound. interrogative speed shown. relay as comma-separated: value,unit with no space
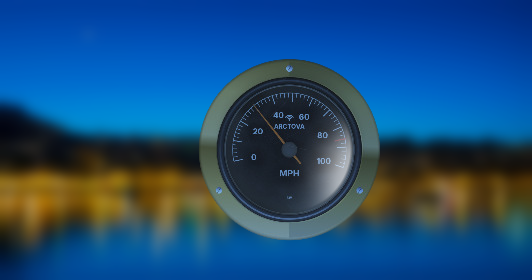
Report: 30,mph
